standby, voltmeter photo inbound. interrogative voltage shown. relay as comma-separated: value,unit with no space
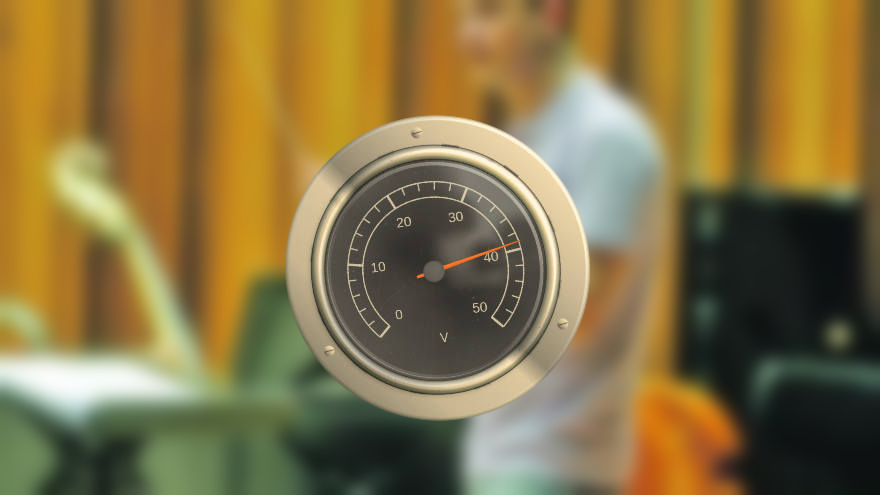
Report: 39,V
